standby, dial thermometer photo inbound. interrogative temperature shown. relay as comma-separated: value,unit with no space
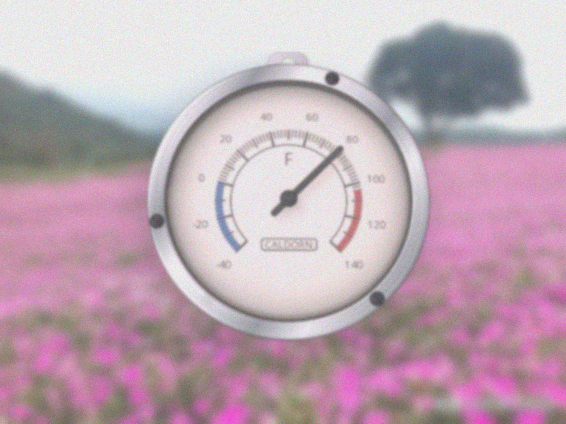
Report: 80,°F
